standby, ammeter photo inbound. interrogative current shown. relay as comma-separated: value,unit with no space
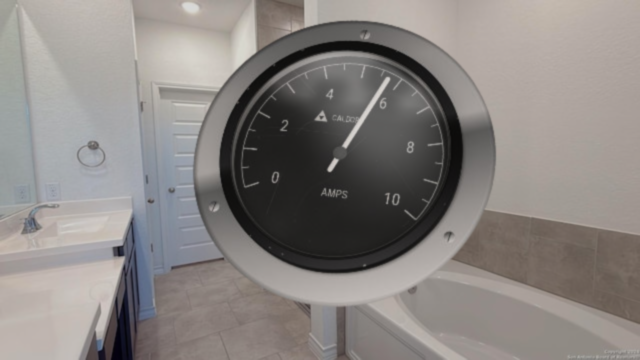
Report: 5.75,A
